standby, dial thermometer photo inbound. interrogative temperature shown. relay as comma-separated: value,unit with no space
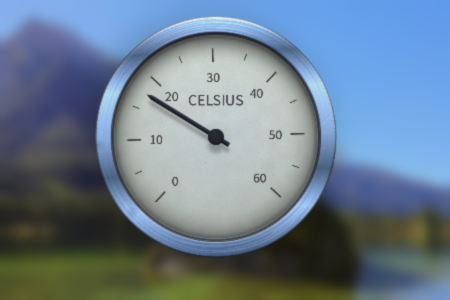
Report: 17.5,°C
